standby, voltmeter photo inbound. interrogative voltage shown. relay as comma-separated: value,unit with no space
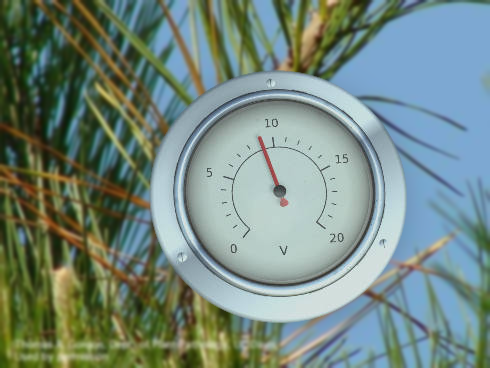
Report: 9,V
